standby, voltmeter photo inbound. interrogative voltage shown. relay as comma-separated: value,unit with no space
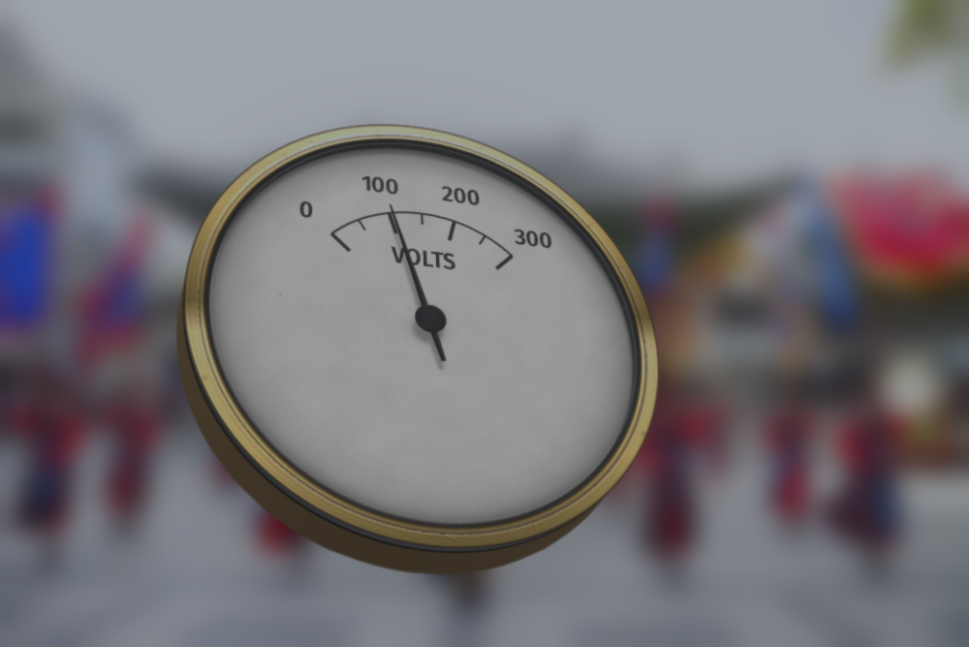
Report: 100,V
